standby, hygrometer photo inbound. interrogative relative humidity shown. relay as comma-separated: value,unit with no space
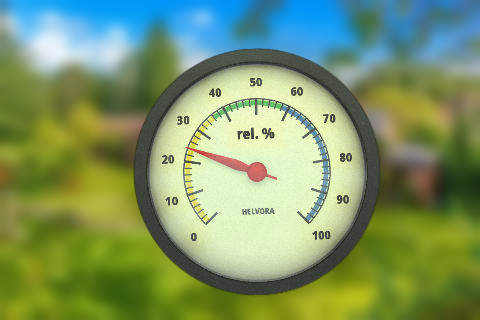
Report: 24,%
